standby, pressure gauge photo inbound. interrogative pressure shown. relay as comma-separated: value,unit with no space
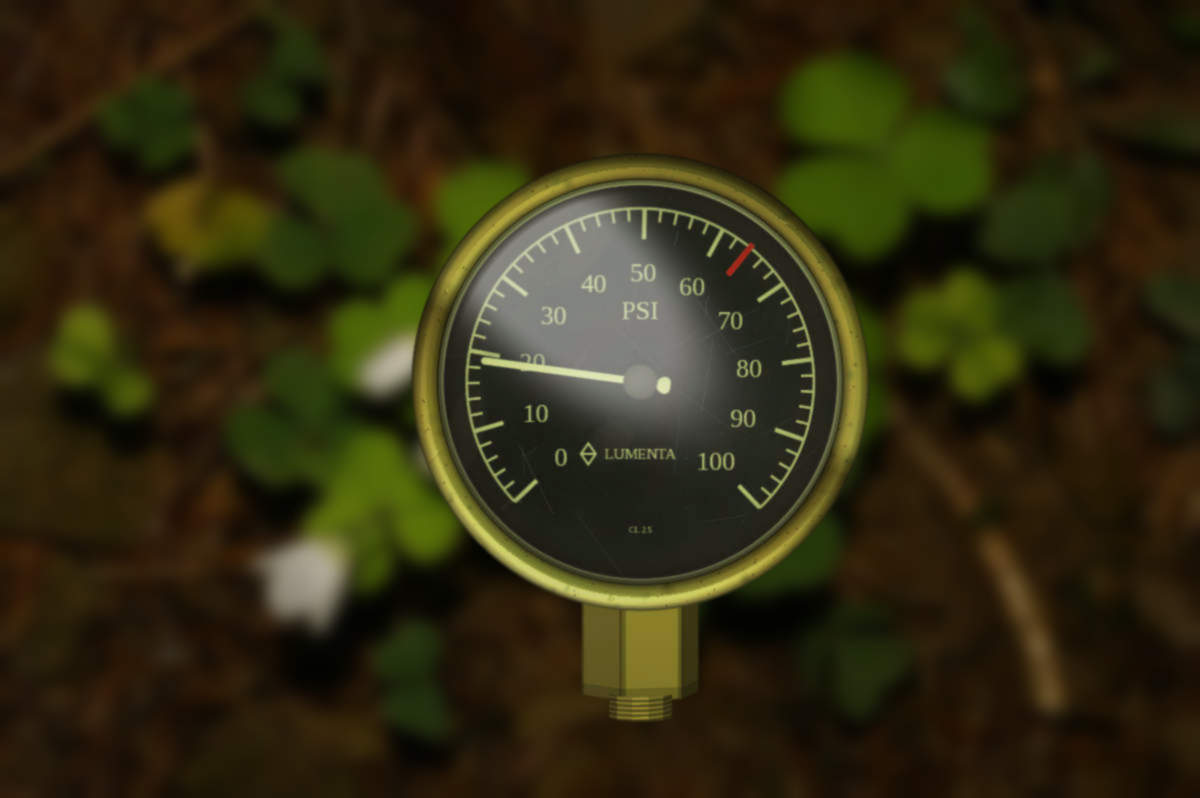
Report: 19,psi
